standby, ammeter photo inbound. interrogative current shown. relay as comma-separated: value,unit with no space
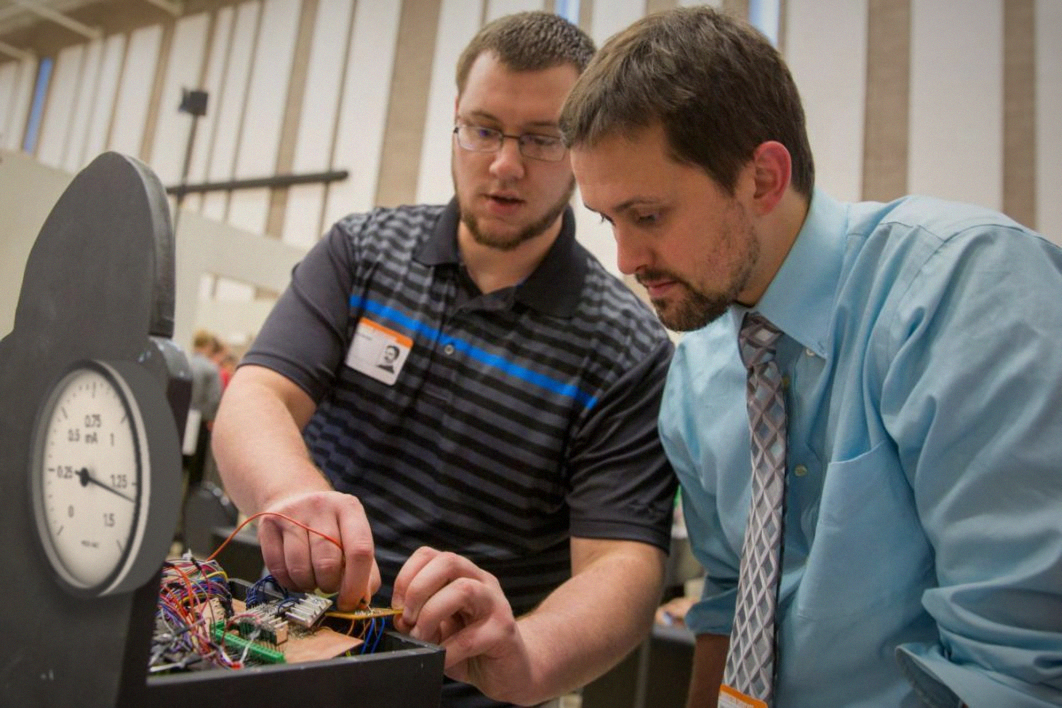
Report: 1.3,mA
